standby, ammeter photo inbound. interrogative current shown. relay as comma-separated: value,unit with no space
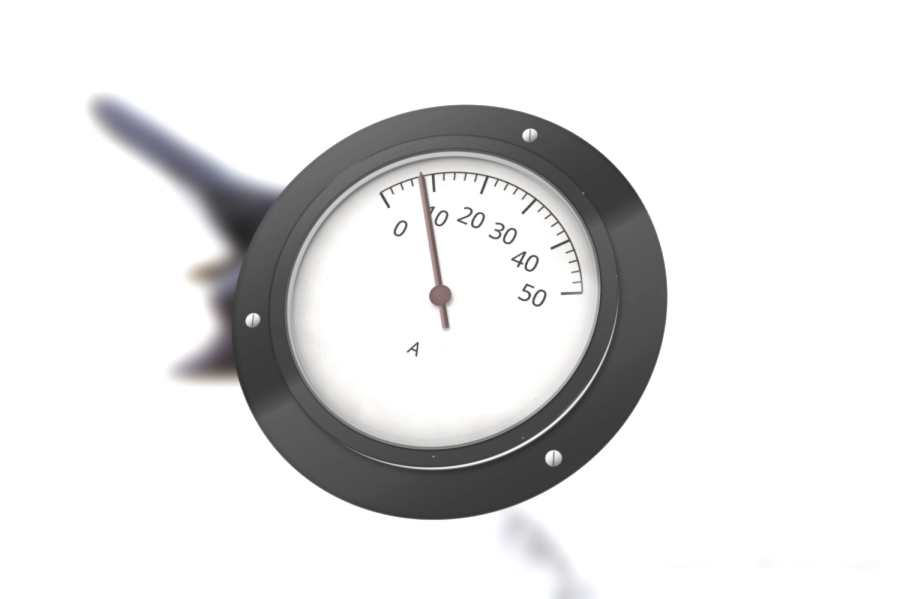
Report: 8,A
